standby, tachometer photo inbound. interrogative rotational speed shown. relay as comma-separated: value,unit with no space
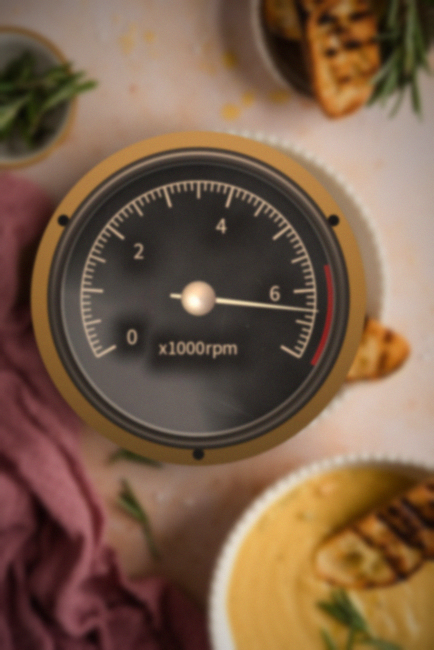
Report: 6300,rpm
